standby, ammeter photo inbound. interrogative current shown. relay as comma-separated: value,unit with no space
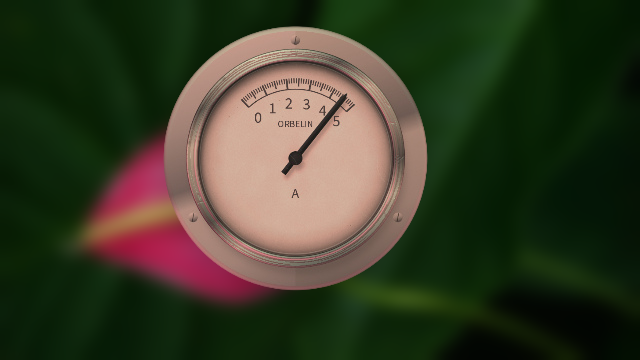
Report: 4.5,A
